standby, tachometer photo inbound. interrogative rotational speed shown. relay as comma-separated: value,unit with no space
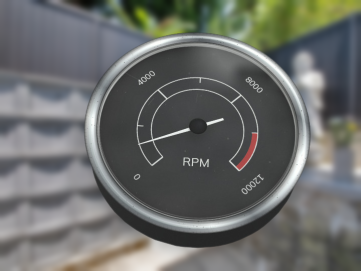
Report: 1000,rpm
